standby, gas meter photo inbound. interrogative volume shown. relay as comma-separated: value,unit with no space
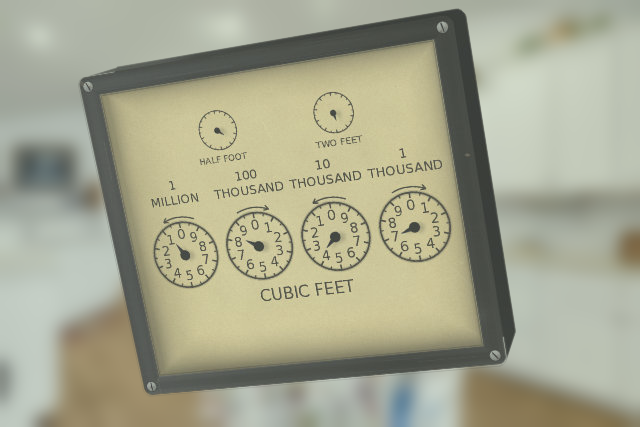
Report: 83700,ft³
